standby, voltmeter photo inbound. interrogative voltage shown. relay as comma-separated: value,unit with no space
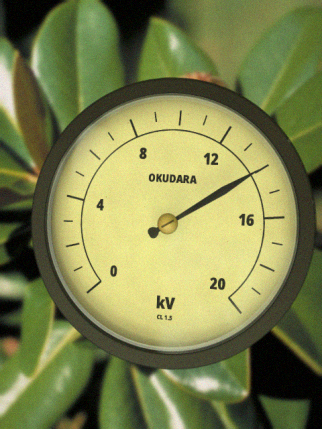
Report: 14,kV
